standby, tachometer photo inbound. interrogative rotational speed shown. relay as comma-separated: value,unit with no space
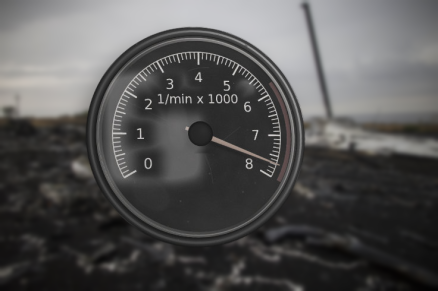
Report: 7700,rpm
